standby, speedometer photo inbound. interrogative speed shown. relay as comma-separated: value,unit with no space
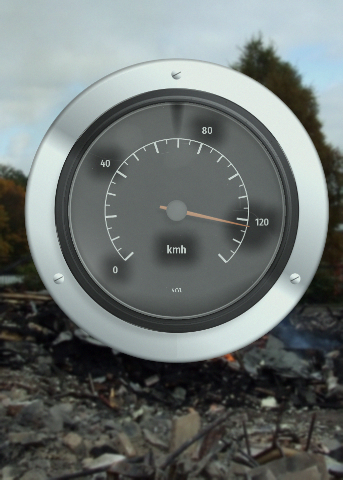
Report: 122.5,km/h
